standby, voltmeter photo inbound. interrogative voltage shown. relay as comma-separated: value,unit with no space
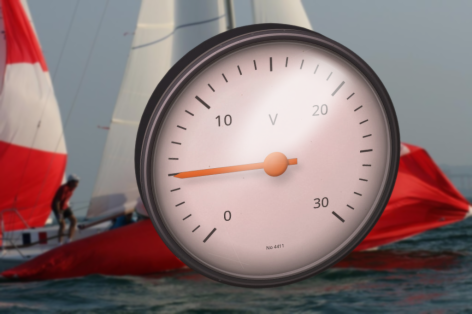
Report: 5,V
